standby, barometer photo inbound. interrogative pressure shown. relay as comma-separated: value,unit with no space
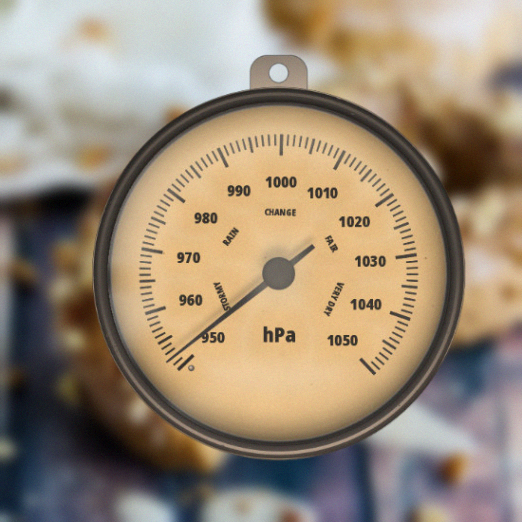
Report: 952,hPa
